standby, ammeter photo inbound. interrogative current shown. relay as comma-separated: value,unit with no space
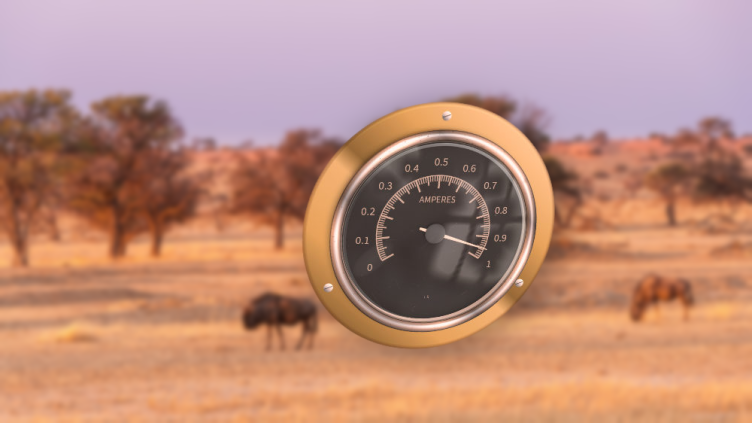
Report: 0.95,A
